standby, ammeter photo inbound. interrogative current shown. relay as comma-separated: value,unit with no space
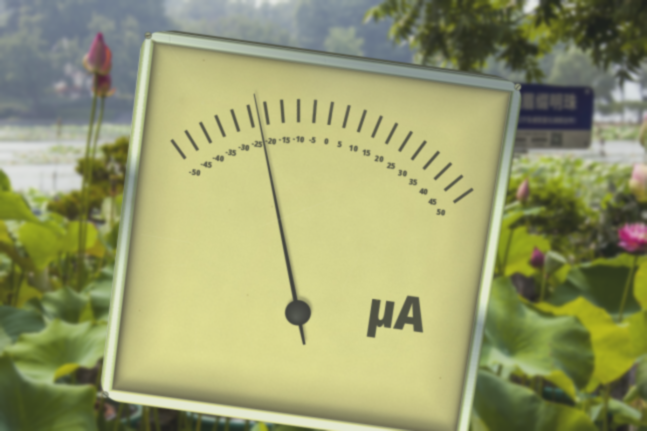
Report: -22.5,µA
